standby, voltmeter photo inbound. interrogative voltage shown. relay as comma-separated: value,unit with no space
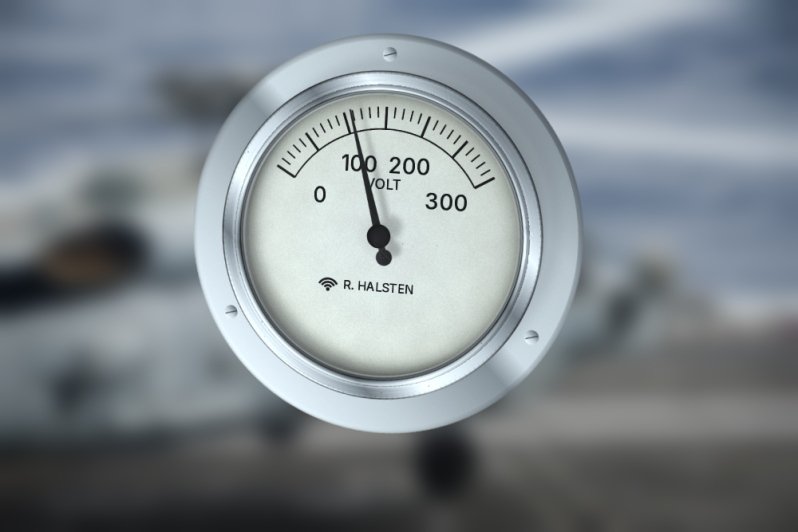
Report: 110,V
